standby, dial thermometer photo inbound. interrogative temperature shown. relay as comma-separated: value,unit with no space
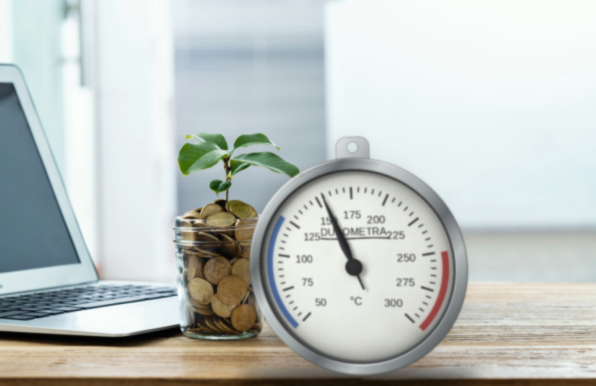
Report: 155,°C
